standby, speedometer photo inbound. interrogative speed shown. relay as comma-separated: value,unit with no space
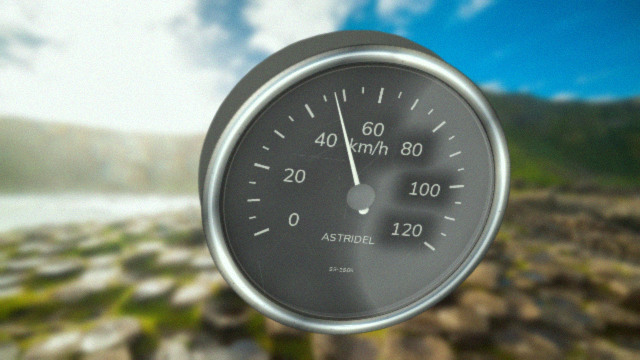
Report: 47.5,km/h
